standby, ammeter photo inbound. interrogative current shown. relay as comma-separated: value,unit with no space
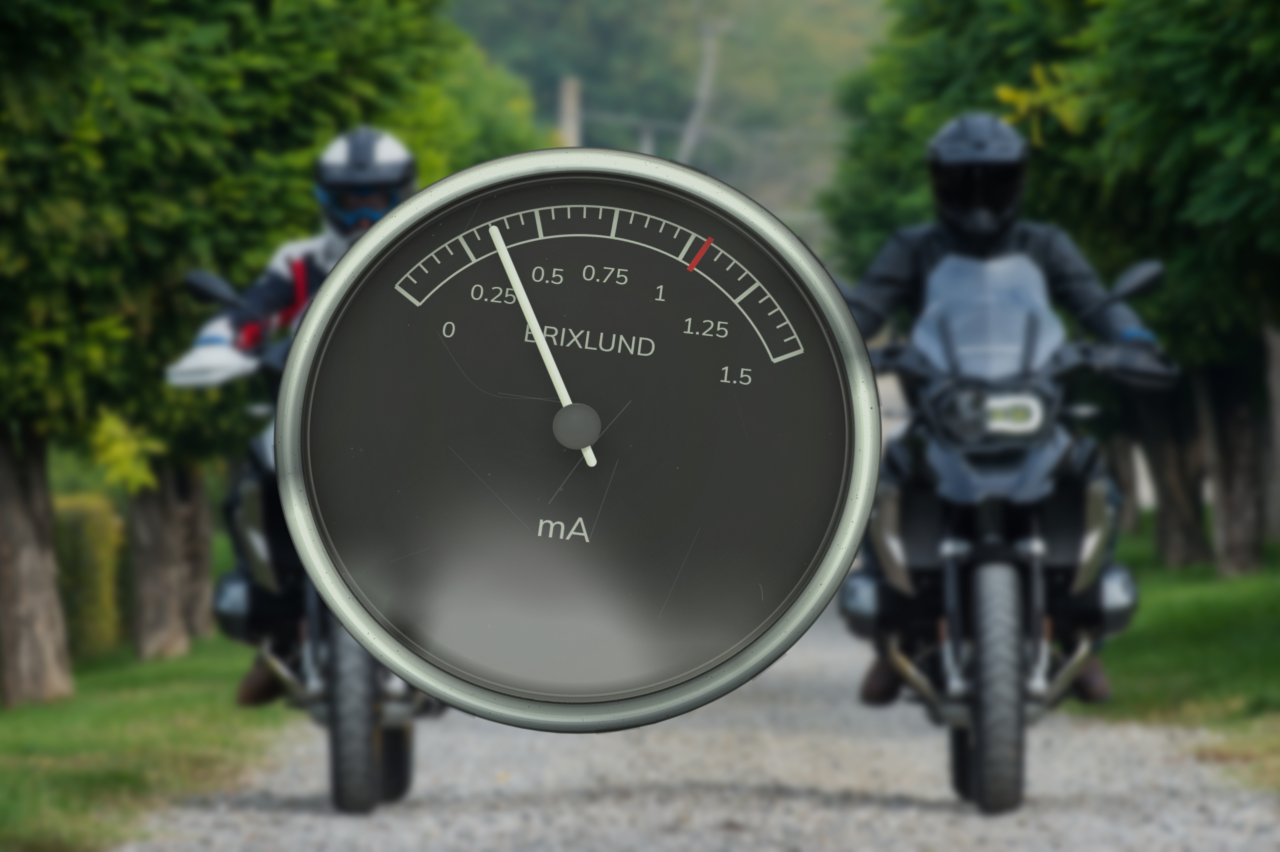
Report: 0.35,mA
